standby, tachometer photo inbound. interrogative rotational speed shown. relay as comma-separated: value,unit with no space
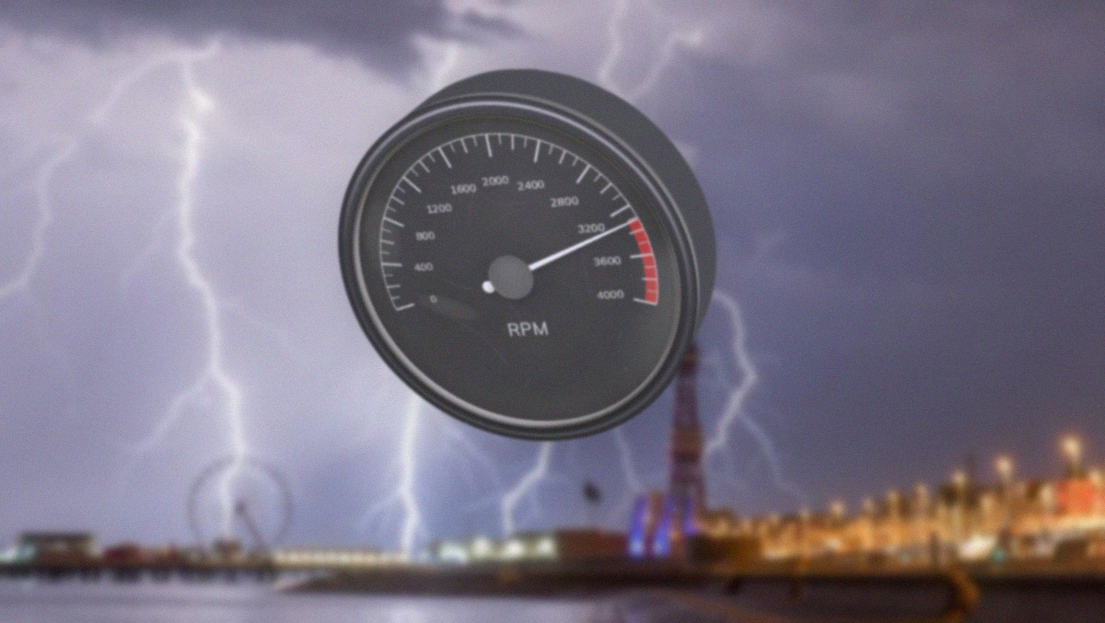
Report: 3300,rpm
